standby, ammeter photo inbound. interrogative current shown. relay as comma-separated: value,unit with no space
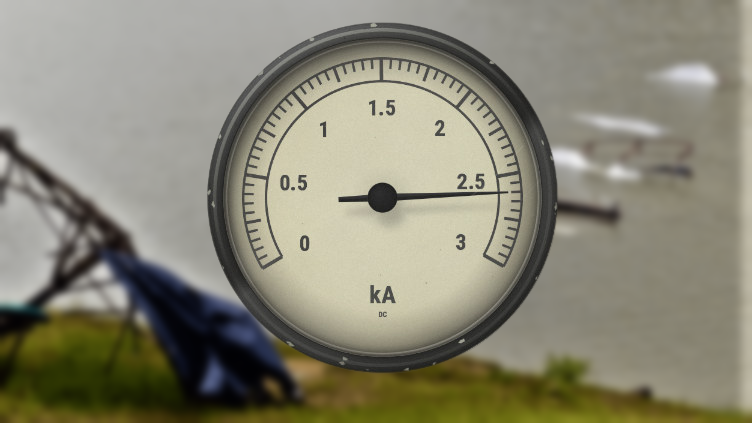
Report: 2.6,kA
